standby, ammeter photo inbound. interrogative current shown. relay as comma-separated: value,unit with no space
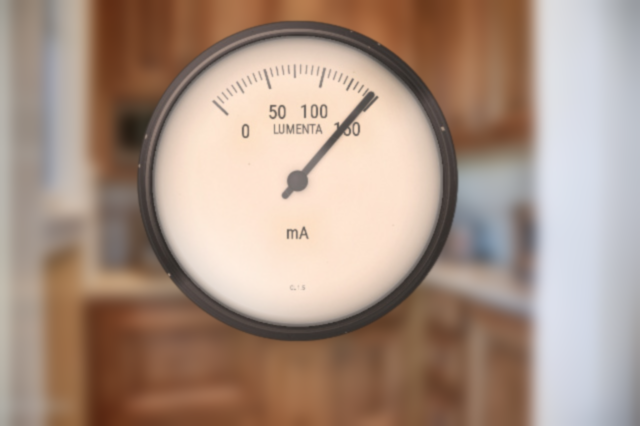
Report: 145,mA
